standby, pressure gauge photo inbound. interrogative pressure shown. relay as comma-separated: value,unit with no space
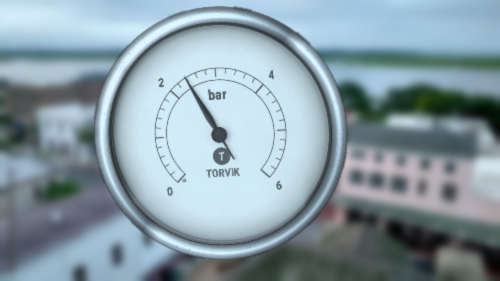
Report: 2.4,bar
